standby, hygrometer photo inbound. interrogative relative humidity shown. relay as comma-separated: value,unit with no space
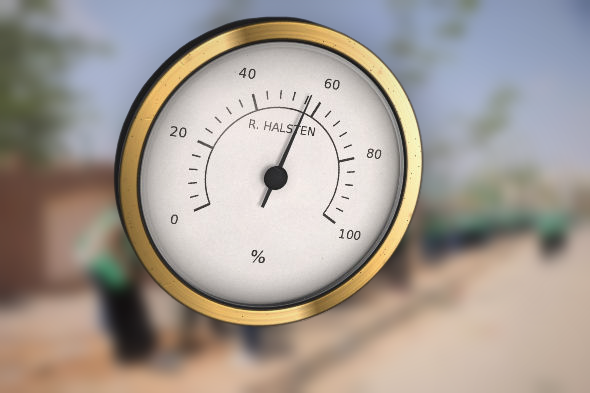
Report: 56,%
